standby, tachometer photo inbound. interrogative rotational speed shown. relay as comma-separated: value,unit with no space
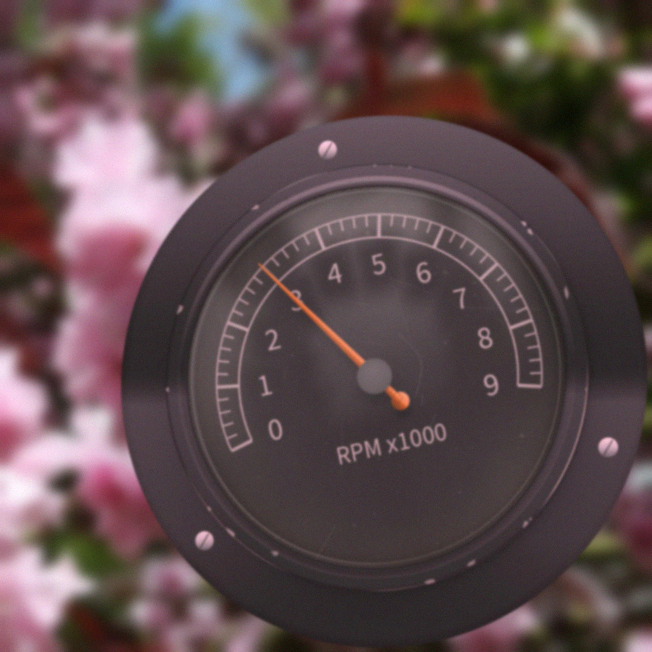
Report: 3000,rpm
